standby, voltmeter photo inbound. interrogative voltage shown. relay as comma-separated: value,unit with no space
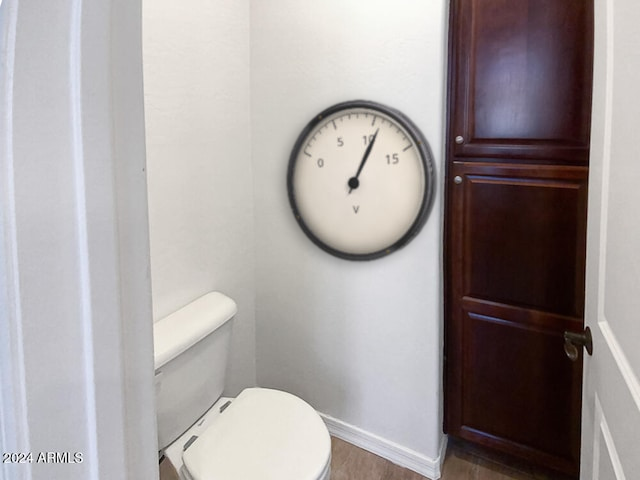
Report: 11,V
